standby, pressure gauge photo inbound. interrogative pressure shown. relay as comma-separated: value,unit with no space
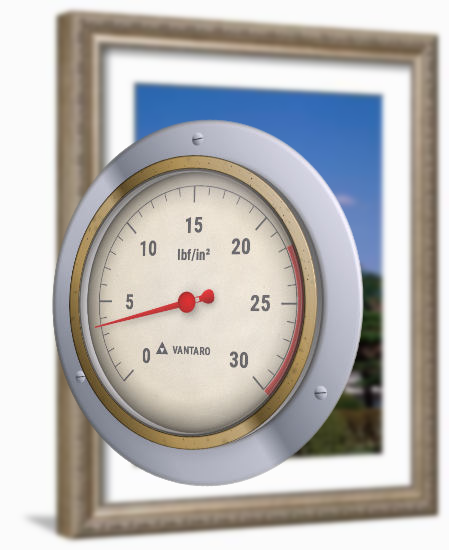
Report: 3.5,psi
